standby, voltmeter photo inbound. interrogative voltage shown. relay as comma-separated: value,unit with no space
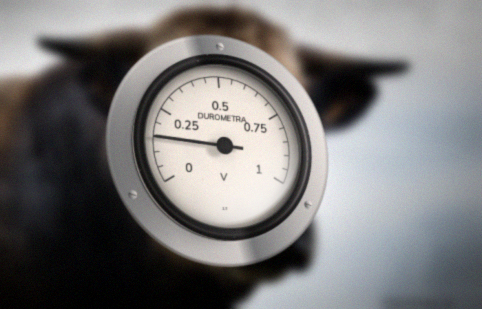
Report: 0.15,V
